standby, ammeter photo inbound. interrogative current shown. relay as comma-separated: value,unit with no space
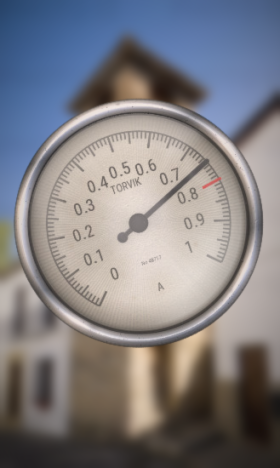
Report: 0.75,A
